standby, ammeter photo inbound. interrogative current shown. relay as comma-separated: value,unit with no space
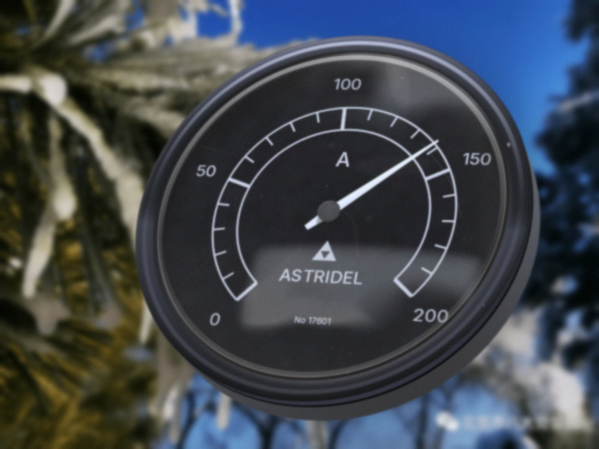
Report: 140,A
